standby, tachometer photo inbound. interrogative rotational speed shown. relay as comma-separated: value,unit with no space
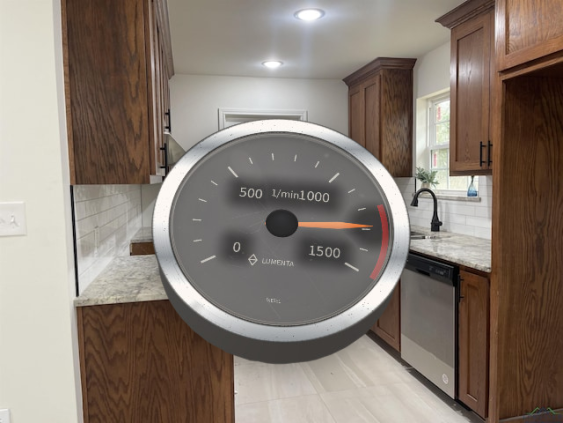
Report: 1300,rpm
